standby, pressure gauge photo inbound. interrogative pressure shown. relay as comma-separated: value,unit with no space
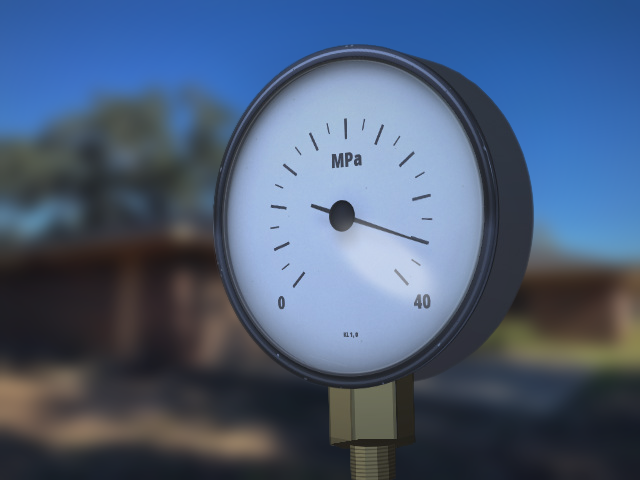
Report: 36,MPa
